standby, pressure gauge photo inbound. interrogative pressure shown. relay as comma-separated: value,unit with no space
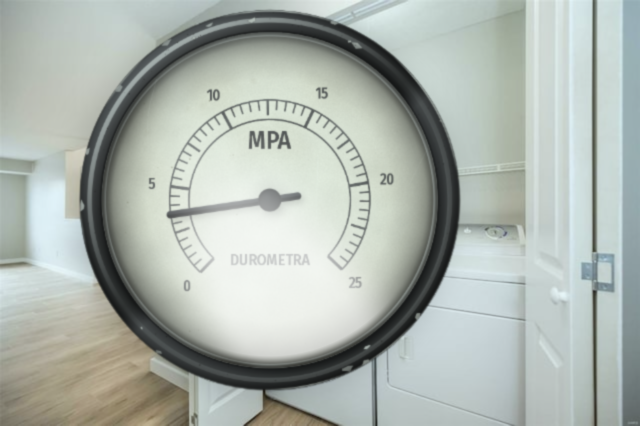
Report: 3.5,MPa
